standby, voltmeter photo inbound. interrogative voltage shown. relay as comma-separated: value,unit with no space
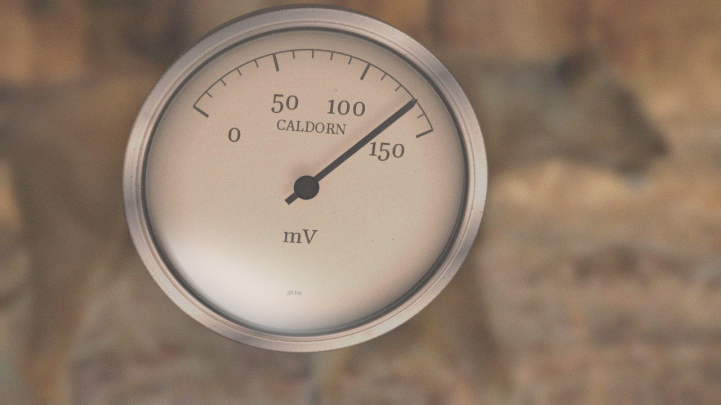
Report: 130,mV
